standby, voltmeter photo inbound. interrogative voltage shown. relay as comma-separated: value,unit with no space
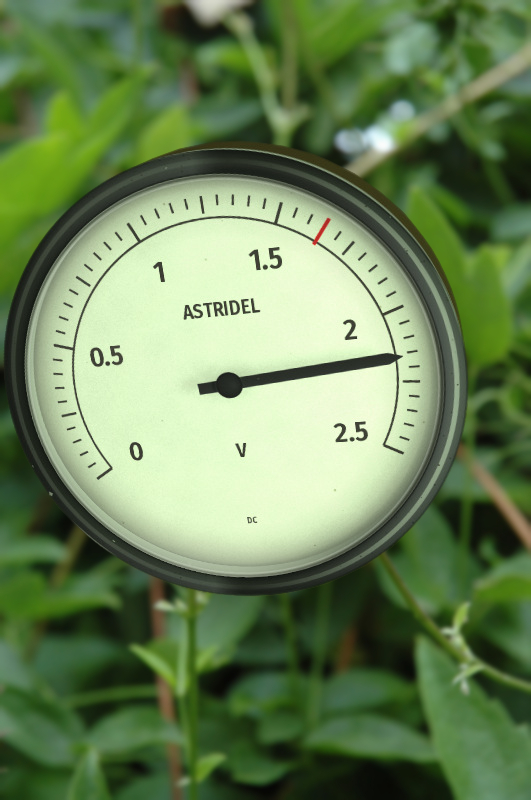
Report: 2.15,V
